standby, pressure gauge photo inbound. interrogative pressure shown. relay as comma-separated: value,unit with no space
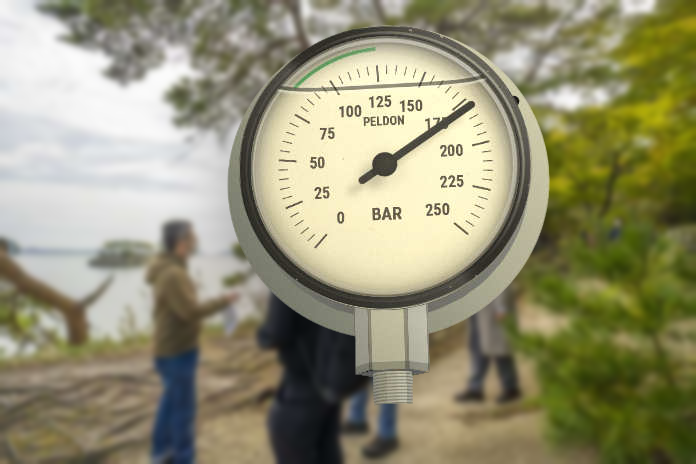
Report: 180,bar
